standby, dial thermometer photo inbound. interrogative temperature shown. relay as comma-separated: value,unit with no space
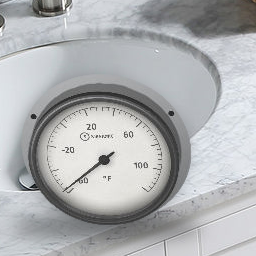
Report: -56,°F
